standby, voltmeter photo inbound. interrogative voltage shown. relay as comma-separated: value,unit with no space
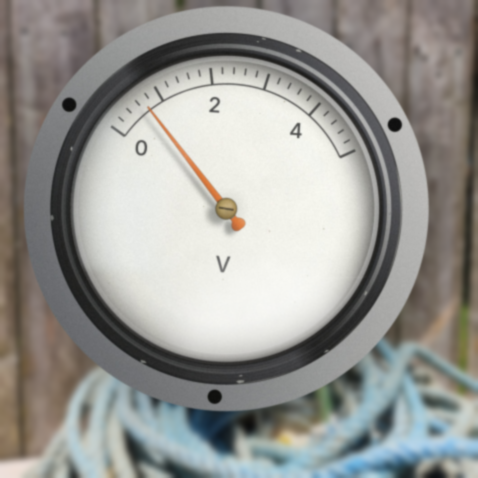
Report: 0.7,V
